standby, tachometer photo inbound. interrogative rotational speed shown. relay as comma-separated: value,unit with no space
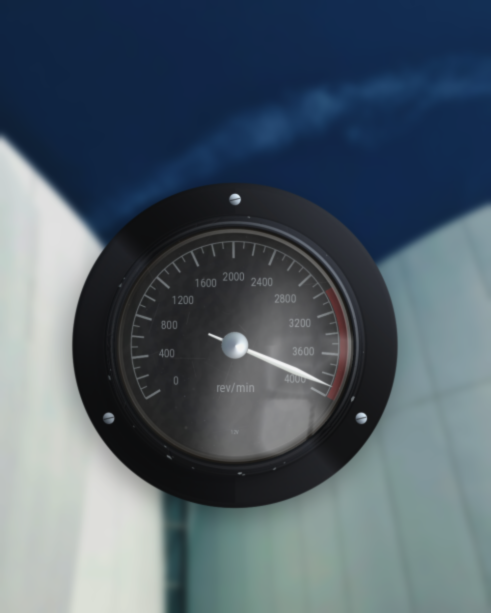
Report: 3900,rpm
